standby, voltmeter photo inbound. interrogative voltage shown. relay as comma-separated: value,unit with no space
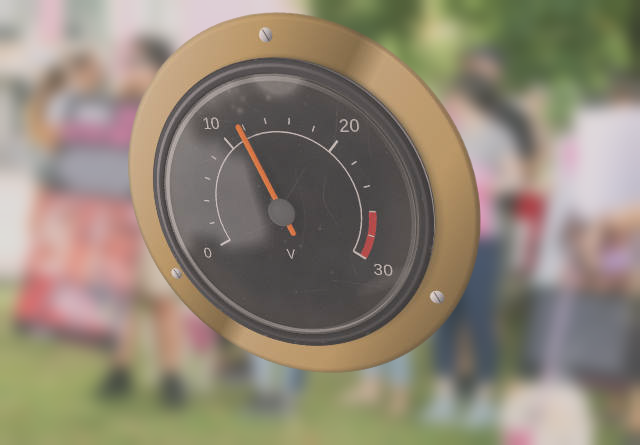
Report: 12,V
